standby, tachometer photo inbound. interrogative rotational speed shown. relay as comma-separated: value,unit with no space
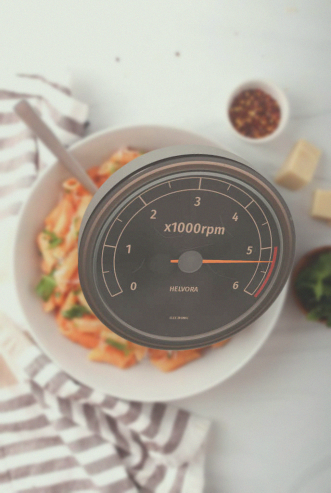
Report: 5250,rpm
